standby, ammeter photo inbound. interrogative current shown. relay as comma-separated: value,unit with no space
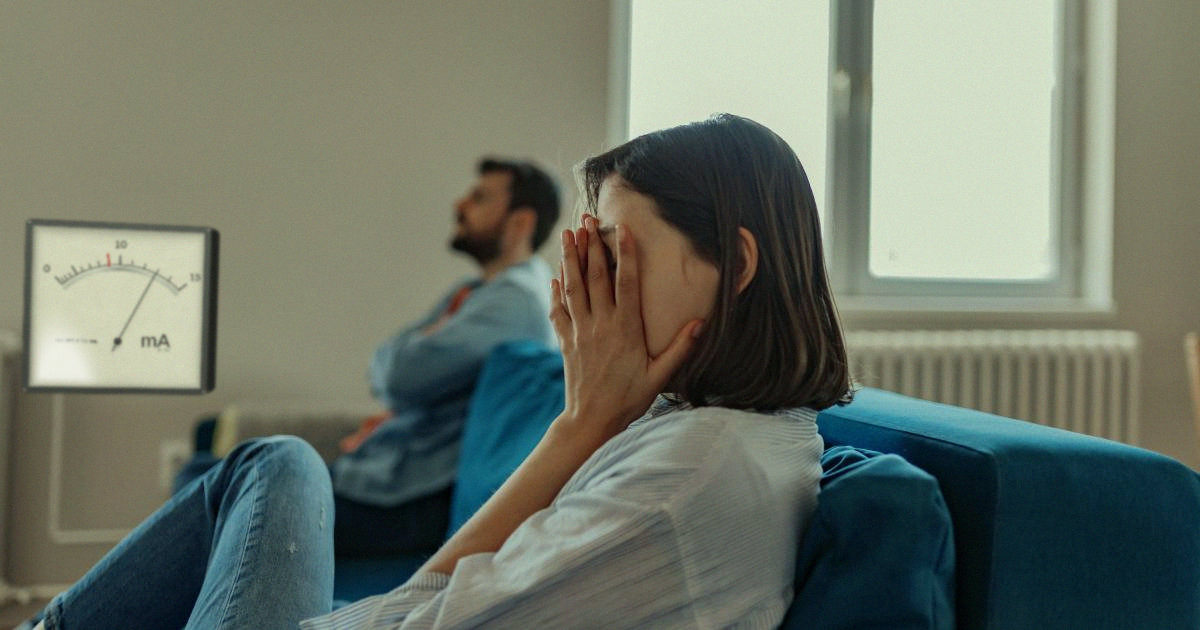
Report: 13,mA
